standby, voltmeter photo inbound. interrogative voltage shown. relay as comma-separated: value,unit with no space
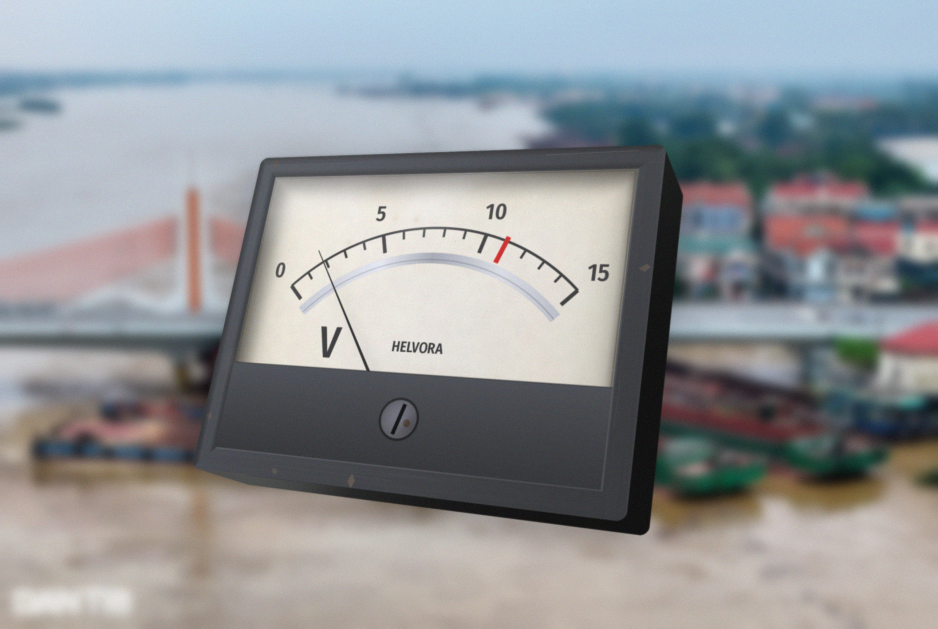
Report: 2,V
